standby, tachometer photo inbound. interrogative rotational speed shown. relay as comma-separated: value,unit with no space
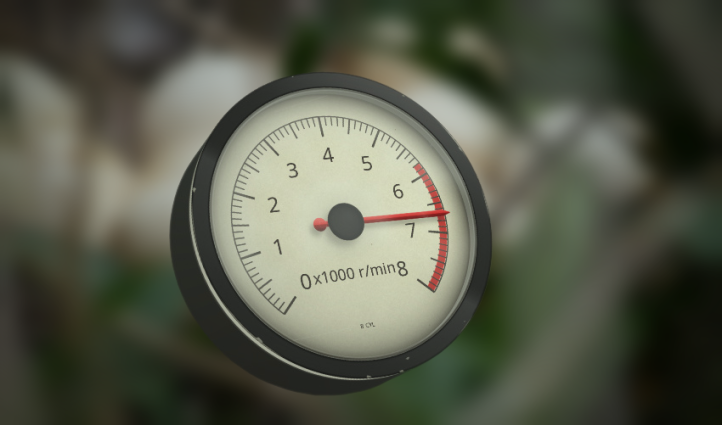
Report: 6700,rpm
